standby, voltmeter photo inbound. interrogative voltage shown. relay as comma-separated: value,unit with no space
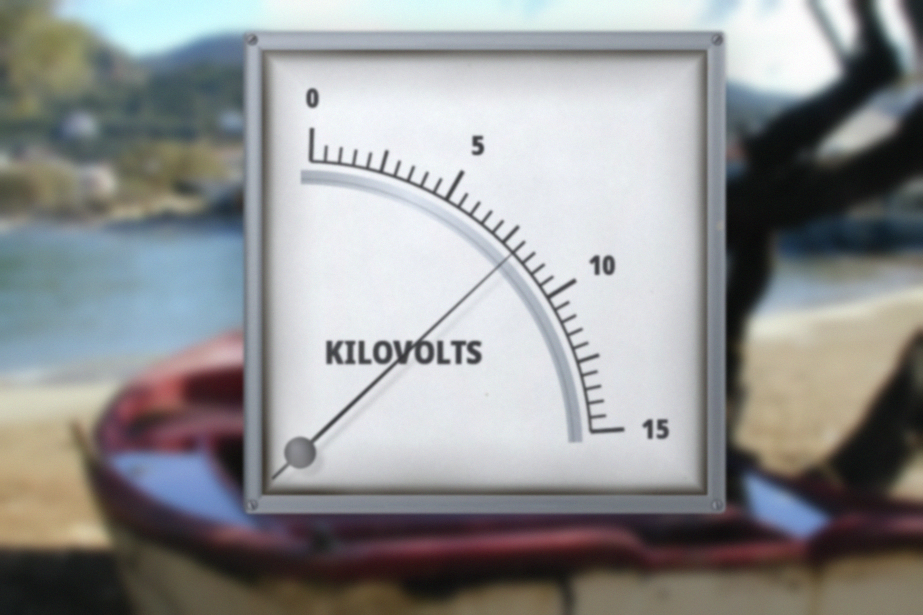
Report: 8,kV
